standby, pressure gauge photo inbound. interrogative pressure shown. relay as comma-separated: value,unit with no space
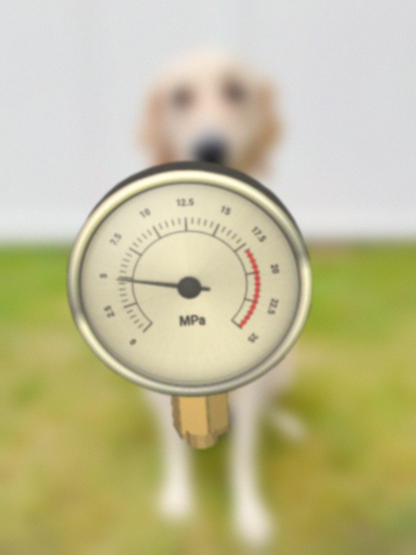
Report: 5,MPa
